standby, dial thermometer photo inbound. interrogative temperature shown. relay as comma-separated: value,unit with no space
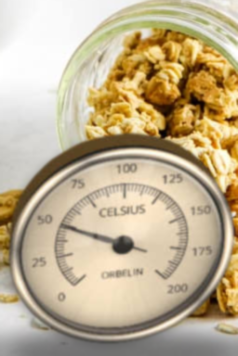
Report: 50,°C
